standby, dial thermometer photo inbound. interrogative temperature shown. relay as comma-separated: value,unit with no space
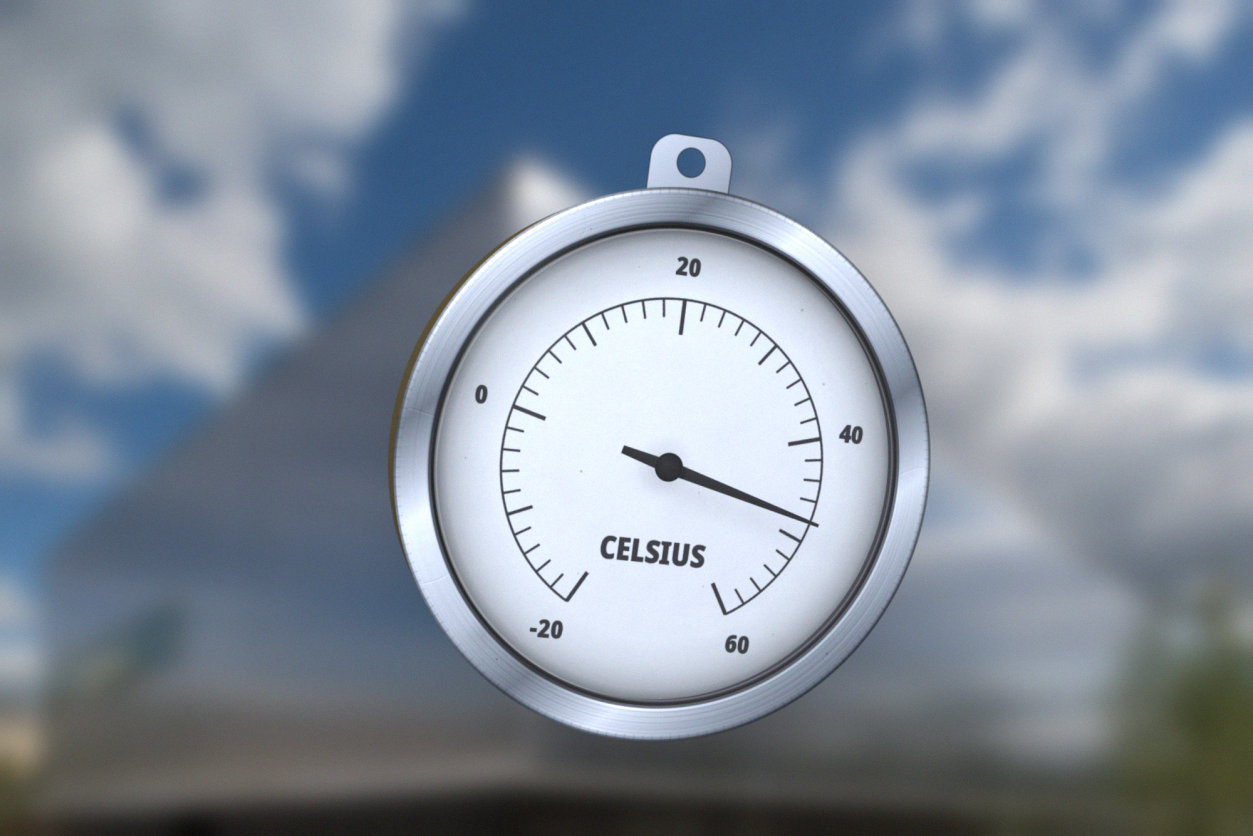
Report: 48,°C
